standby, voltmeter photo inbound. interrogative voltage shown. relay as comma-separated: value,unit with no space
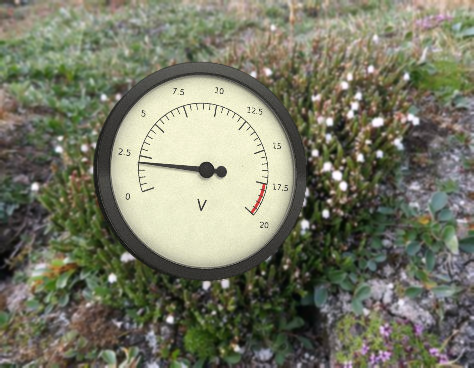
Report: 2,V
